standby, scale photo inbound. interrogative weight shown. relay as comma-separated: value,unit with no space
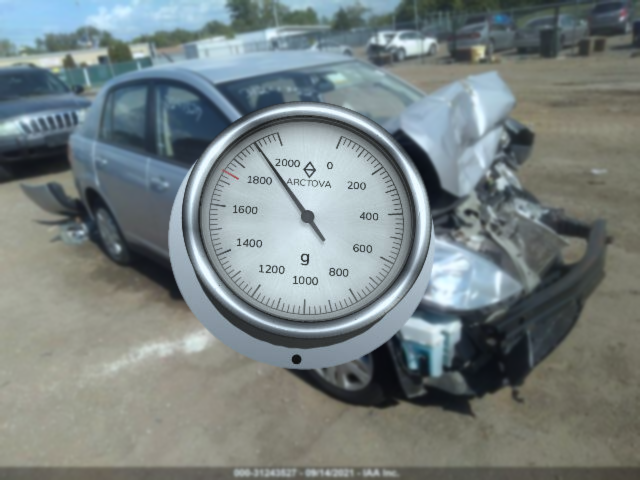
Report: 1900,g
